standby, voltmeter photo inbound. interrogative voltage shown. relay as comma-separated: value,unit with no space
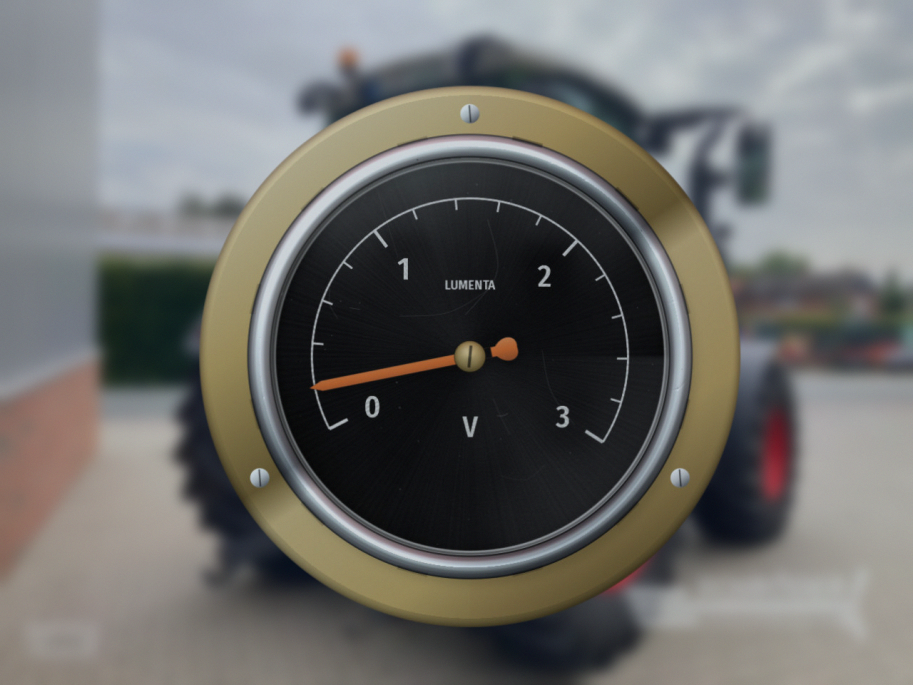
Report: 0.2,V
